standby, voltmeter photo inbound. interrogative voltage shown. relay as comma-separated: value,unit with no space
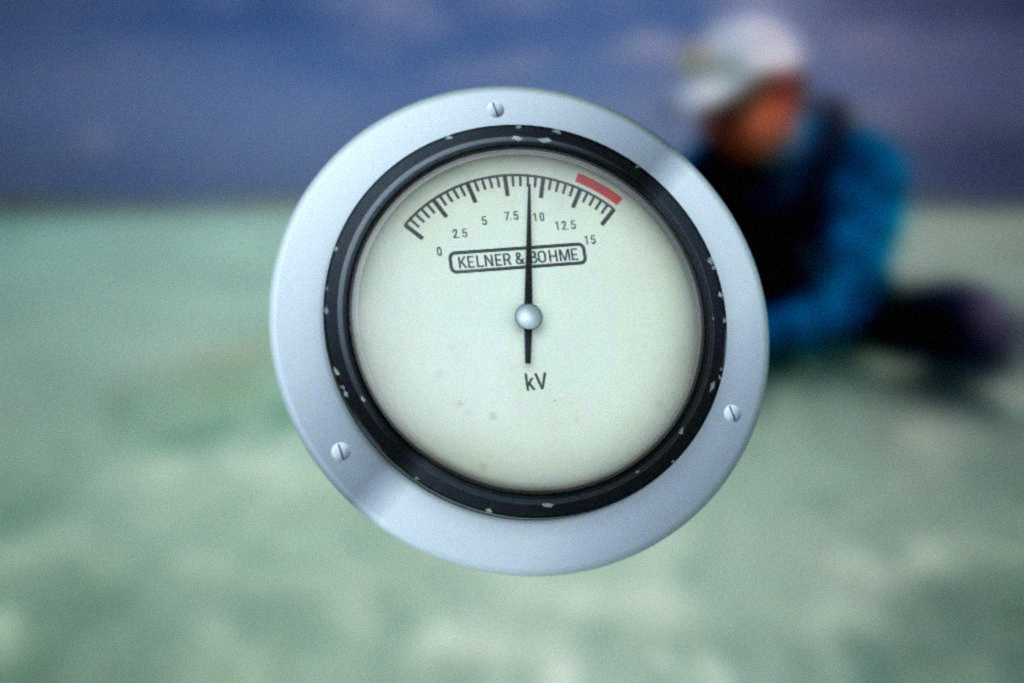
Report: 9,kV
